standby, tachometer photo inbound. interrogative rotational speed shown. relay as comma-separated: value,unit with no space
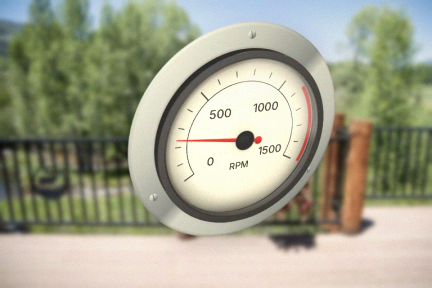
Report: 250,rpm
